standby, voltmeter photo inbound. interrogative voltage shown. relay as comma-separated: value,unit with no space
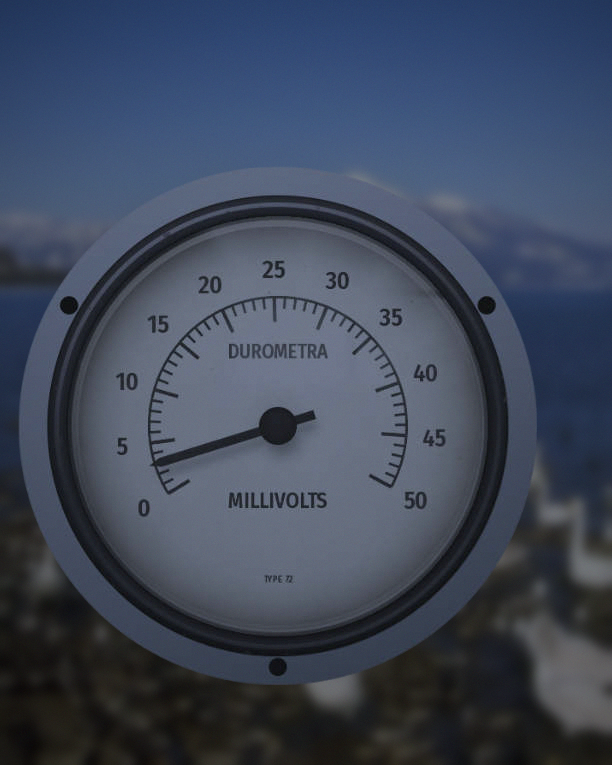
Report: 3,mV
